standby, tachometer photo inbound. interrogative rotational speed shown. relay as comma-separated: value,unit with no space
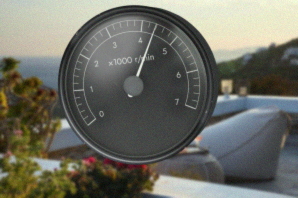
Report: 4400,rpm
